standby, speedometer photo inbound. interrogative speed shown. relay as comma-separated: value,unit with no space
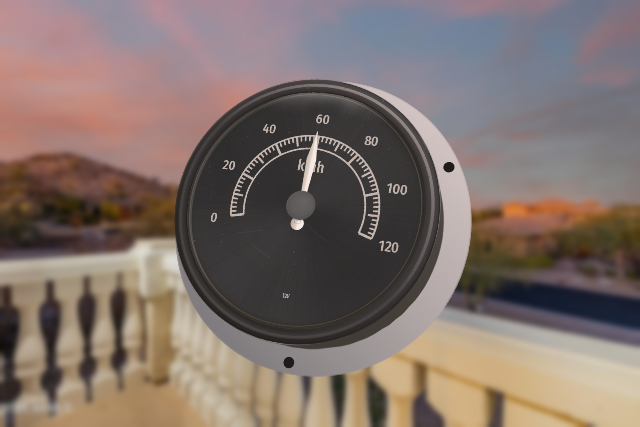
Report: 60,km/h
